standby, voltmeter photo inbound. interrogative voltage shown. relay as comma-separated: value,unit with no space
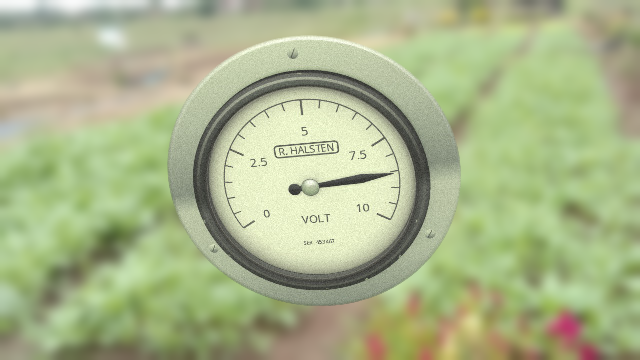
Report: 8.5,V
